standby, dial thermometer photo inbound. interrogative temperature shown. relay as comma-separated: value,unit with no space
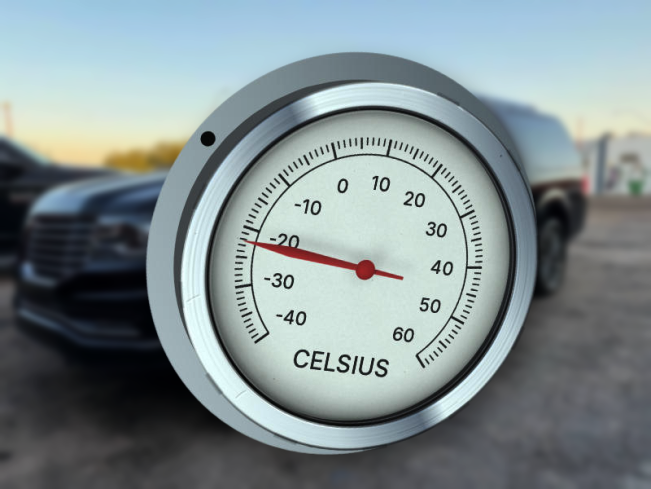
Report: -22,°C
